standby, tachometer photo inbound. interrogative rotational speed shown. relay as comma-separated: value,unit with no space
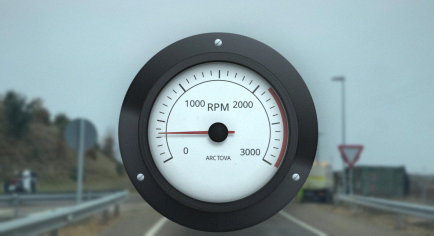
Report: 350,rpm
